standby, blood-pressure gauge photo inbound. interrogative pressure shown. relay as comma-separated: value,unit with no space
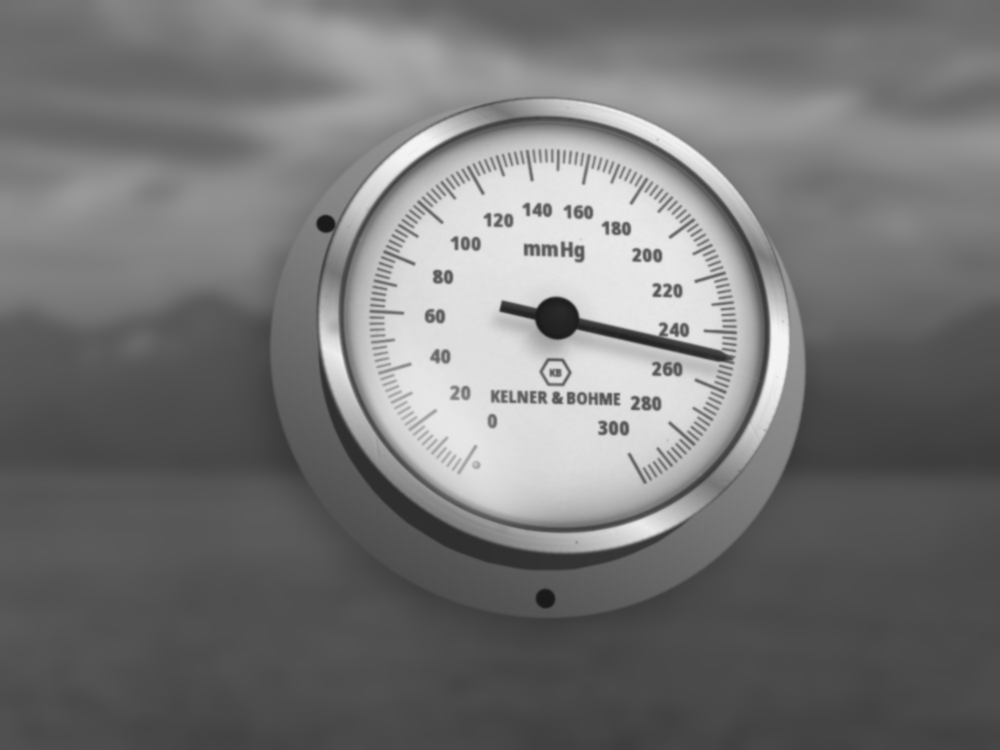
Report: 250,mmHg
